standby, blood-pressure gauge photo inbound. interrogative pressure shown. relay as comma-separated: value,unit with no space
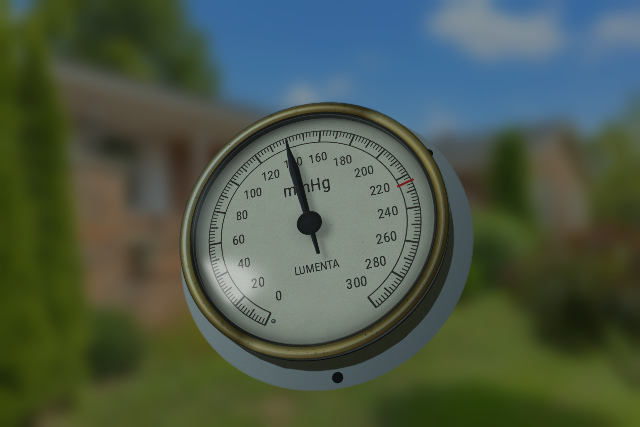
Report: 140,mmHg
